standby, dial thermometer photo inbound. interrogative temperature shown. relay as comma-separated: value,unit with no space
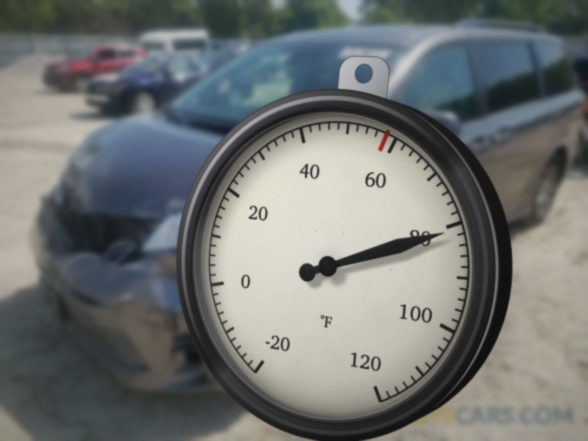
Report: 81,°F
